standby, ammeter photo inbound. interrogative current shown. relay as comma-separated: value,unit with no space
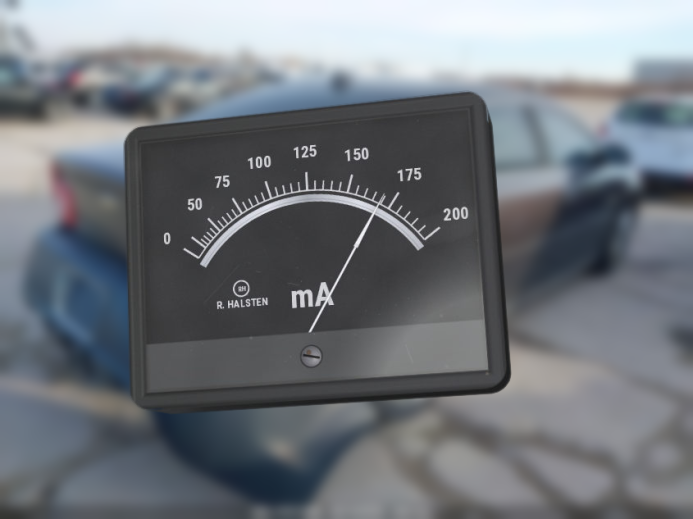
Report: 170,mA
